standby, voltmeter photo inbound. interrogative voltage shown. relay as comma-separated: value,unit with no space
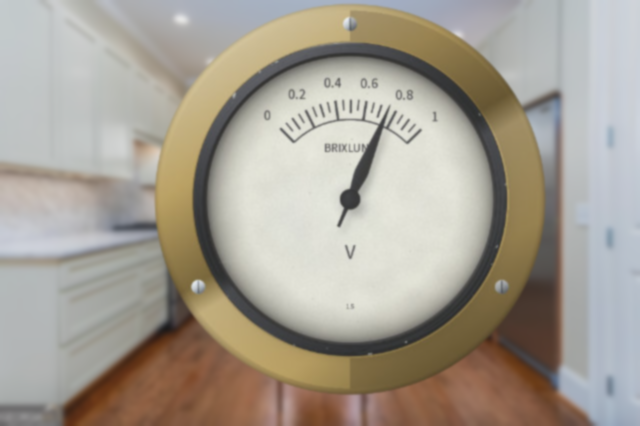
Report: 0.75,V
